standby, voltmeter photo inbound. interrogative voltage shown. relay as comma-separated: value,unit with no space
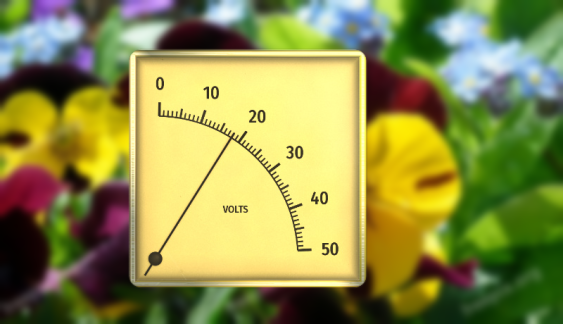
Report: 18,V
